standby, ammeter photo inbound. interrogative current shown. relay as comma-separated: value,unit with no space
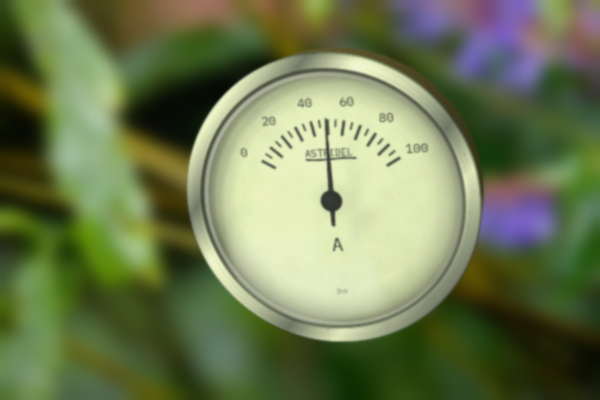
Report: 50,A
